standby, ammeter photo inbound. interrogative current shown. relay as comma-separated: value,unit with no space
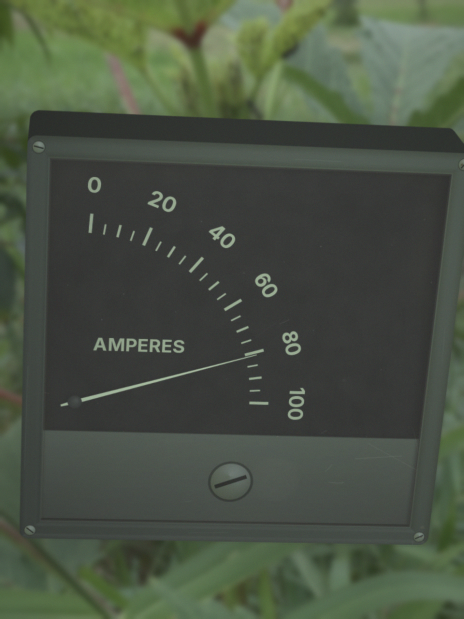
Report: 80,A
